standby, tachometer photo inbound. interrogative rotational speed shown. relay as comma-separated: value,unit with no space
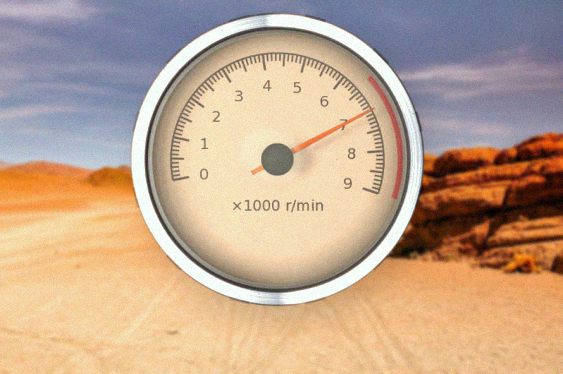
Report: 7000,rpm
